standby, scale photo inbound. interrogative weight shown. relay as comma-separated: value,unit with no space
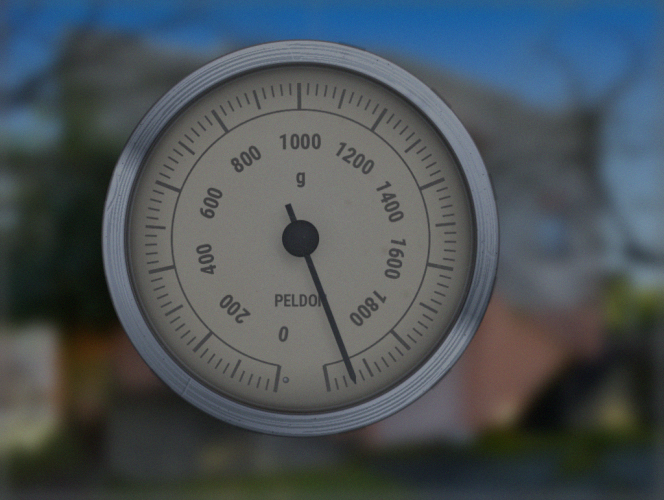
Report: 1940,g
